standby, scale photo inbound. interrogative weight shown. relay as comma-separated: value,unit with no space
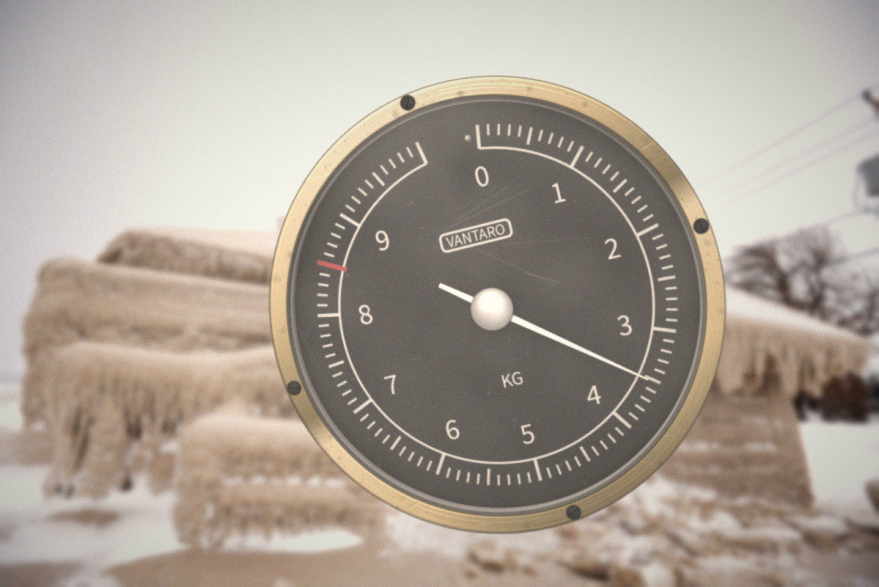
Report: 3.5,kg
